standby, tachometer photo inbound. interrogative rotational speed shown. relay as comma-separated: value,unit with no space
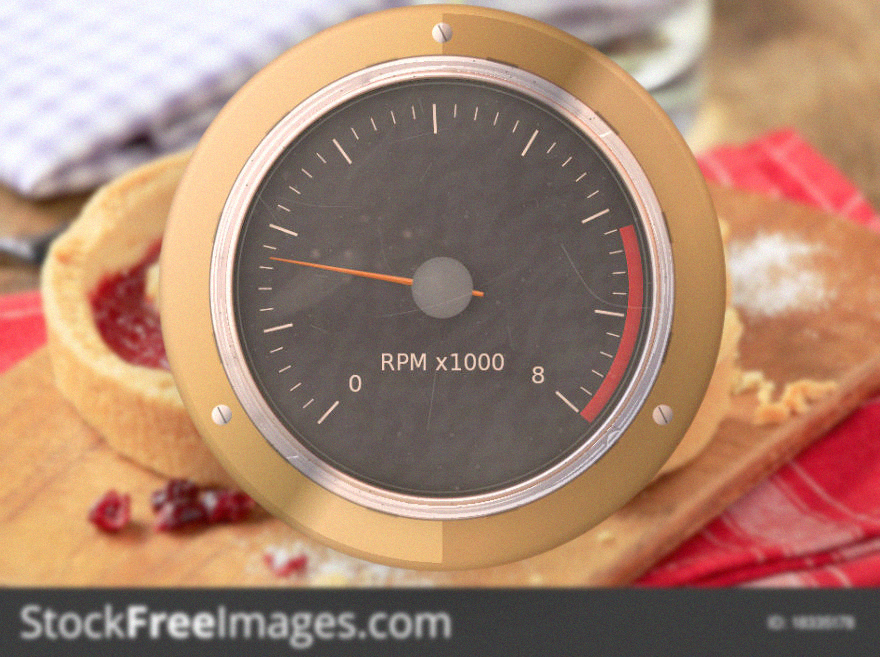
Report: 1700,rpm
